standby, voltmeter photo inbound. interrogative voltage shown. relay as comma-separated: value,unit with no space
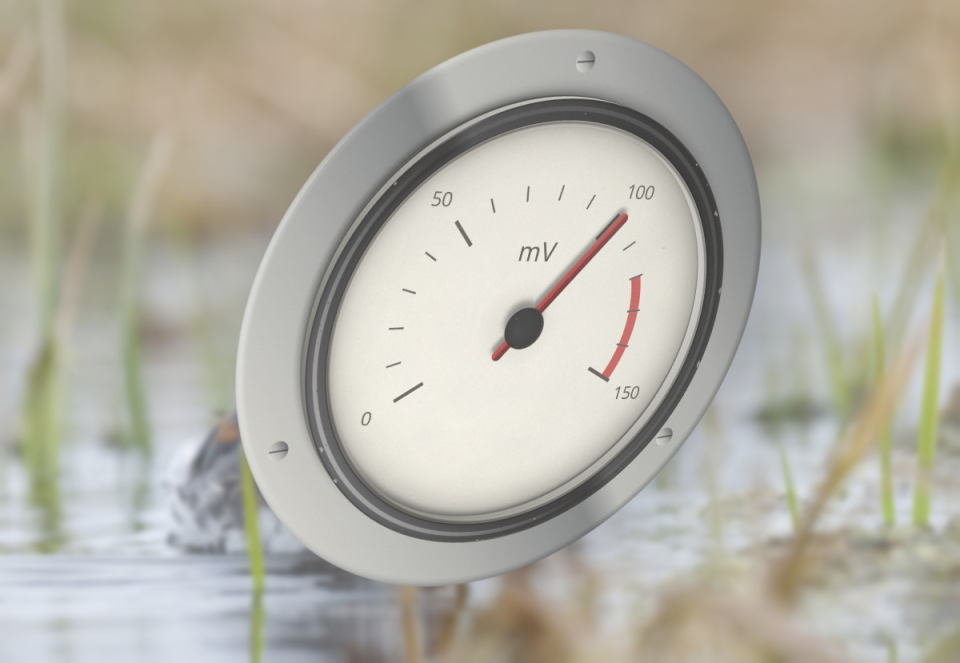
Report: 100,mV
